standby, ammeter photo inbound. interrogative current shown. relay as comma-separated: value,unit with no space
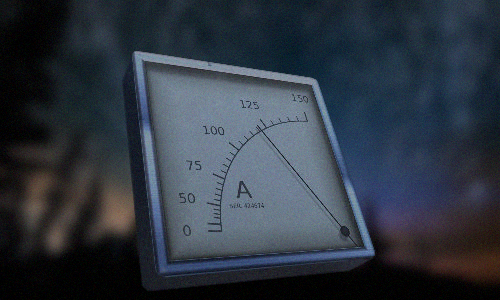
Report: 120,A
